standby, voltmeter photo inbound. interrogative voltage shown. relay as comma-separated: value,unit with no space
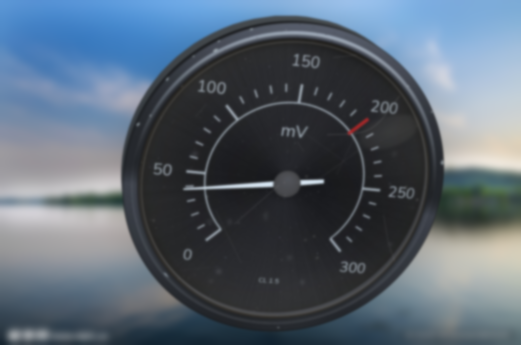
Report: 40,mV
